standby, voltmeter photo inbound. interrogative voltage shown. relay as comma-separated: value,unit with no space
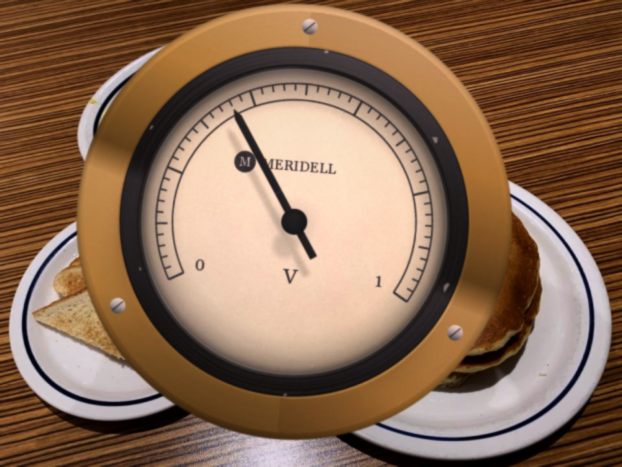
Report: 0.36,V
